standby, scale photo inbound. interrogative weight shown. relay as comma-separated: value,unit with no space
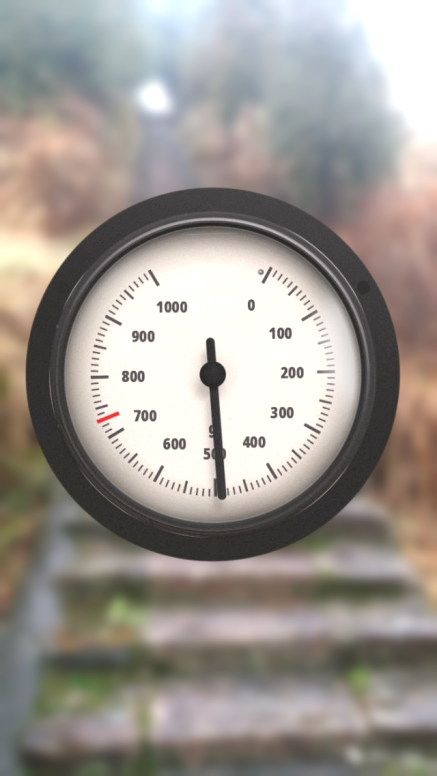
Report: 490,g
